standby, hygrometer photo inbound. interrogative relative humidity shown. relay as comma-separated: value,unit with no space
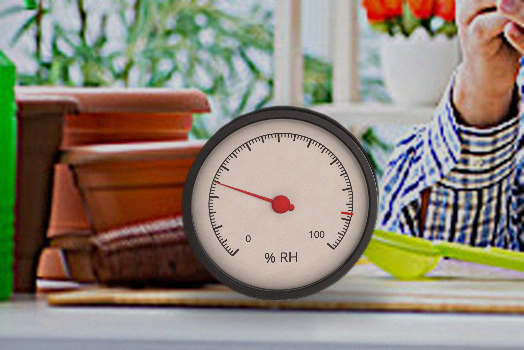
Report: 25,%
